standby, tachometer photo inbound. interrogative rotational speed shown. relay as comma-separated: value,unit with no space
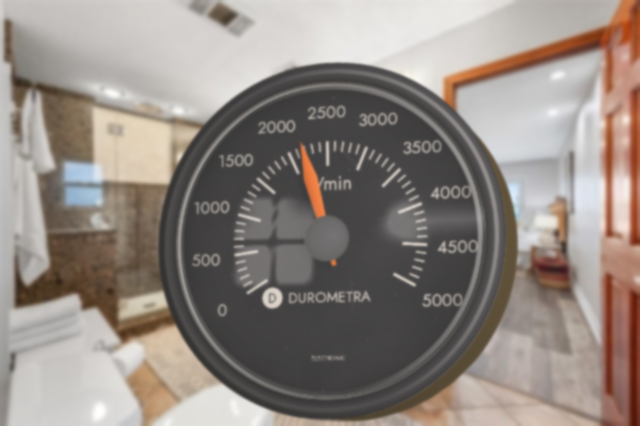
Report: 2200,rpm
